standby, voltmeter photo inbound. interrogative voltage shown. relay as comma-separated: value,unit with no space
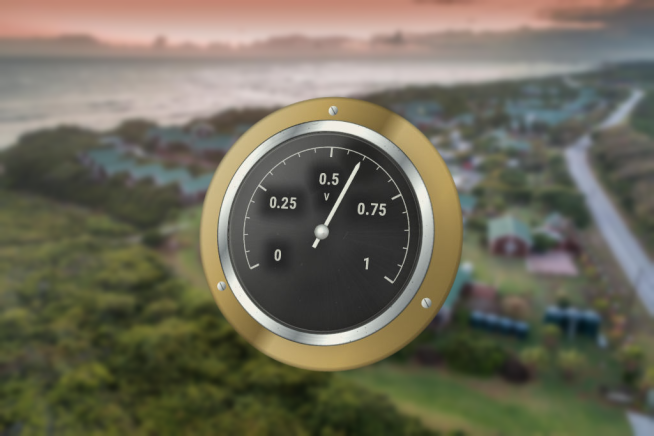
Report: 0.6,V
